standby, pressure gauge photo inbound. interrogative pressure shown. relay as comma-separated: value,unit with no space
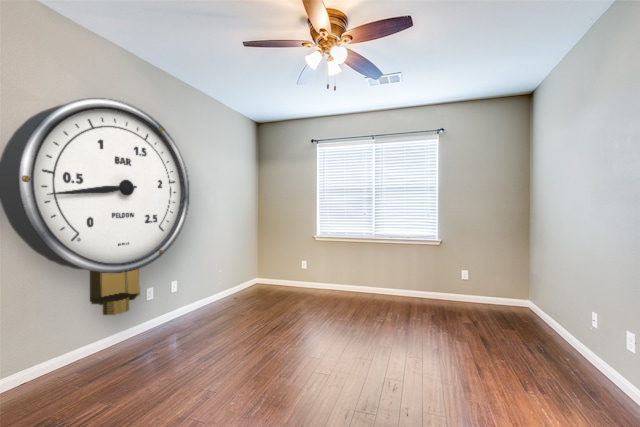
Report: 0.35,bar
